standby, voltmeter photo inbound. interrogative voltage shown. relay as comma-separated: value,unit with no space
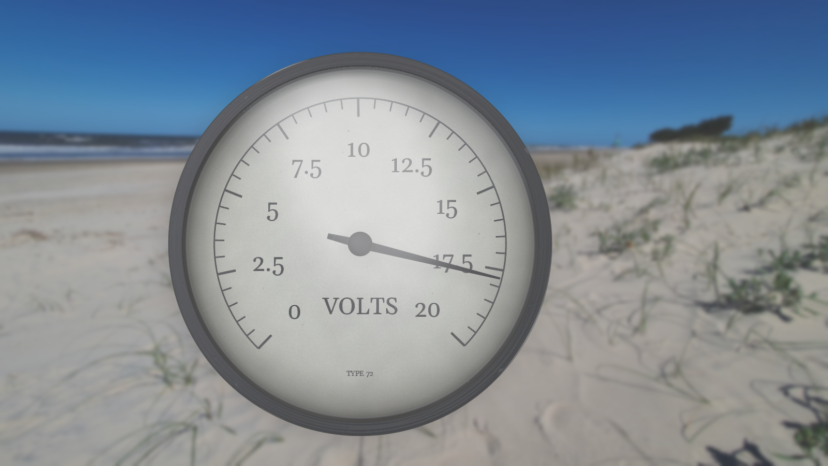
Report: 17.75,V
